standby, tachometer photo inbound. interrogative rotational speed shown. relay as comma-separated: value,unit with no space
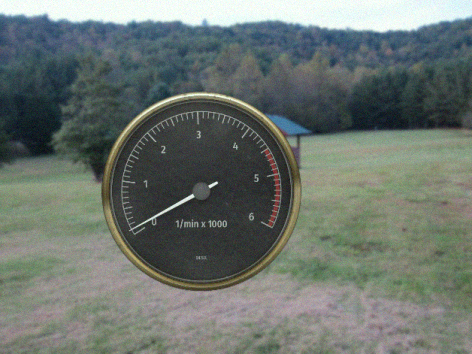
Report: 100,rpm
